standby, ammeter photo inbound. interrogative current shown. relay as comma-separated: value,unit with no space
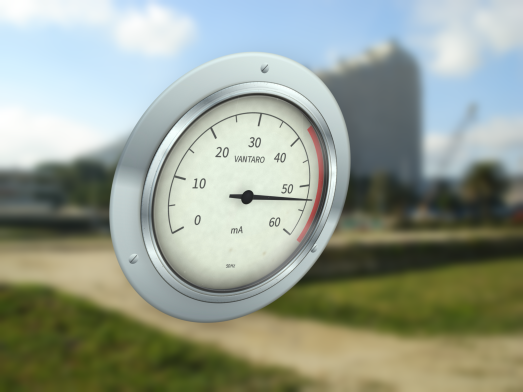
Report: 52.5,mA
